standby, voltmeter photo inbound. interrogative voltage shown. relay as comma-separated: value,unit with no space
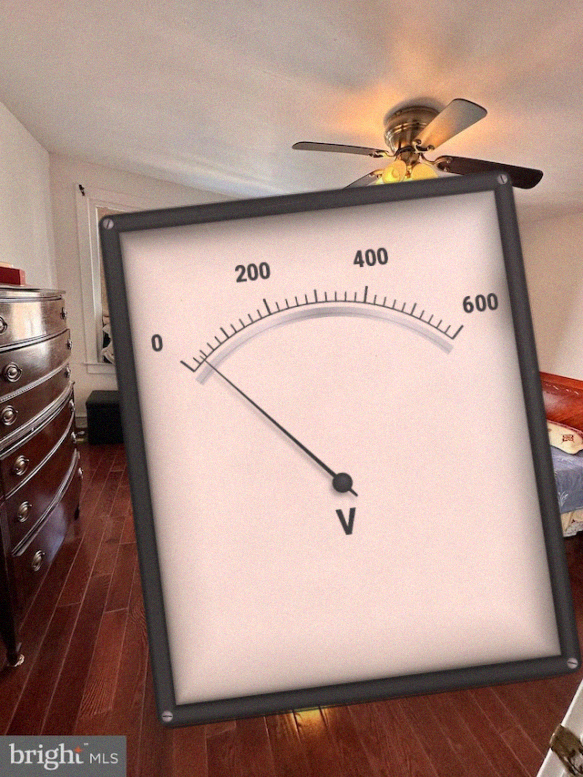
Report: 30,V
